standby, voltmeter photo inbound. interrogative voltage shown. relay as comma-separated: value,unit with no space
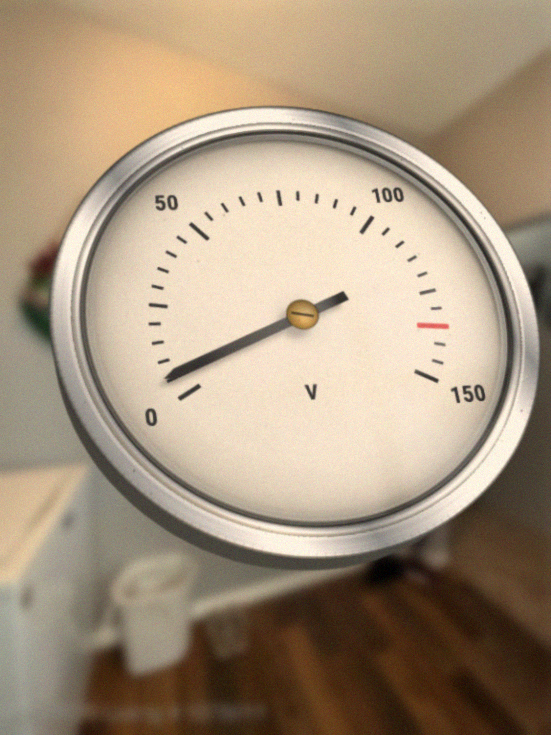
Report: 5,V
